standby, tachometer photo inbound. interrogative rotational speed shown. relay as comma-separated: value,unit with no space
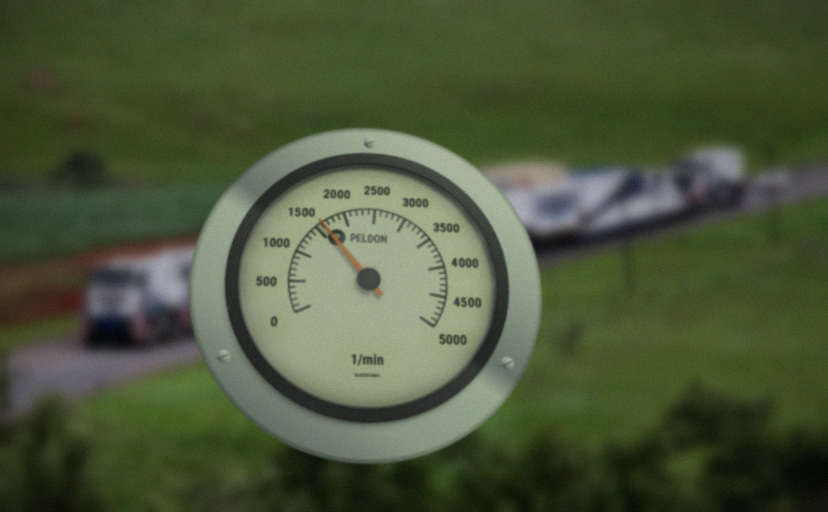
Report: 1600,rpm
